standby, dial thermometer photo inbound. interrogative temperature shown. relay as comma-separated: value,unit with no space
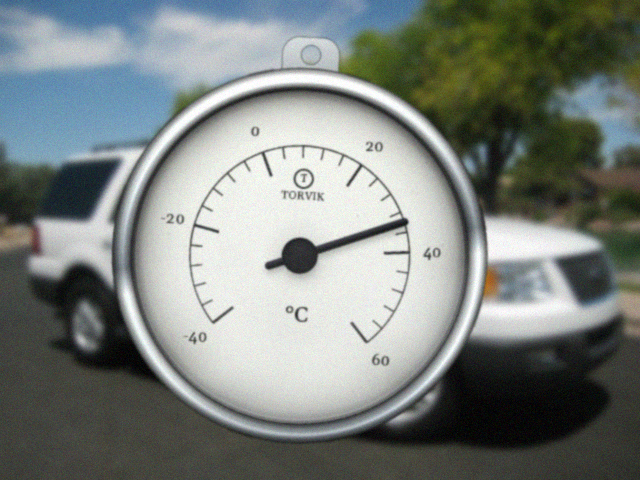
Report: 34,°C
